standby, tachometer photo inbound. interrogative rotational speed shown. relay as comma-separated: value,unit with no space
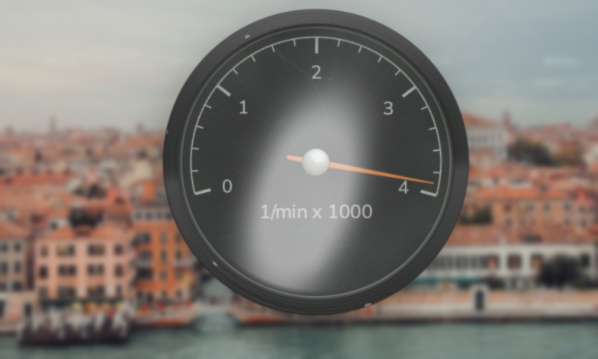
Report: 3900,rpm
